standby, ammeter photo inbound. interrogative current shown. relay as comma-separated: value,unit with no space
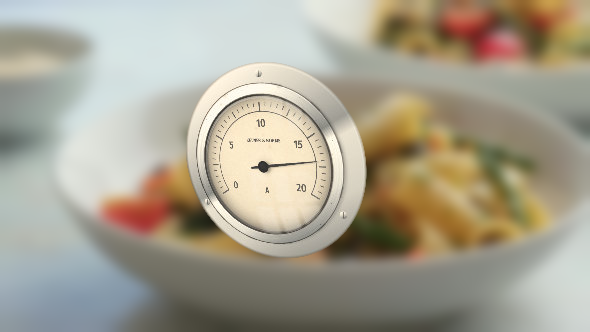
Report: 17,A
